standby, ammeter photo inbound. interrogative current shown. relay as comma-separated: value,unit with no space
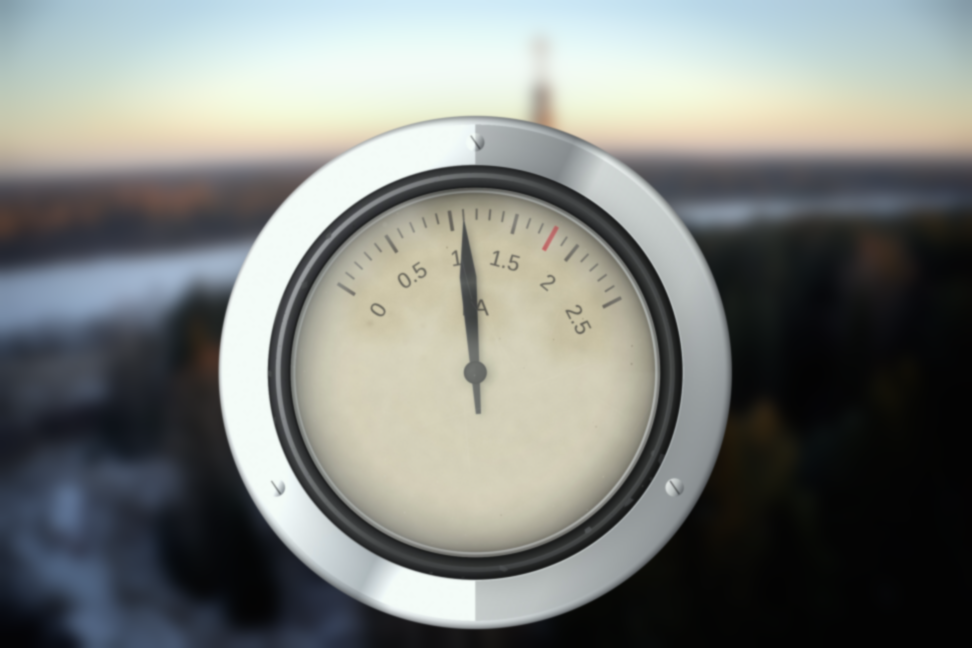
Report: 1.1,kA
